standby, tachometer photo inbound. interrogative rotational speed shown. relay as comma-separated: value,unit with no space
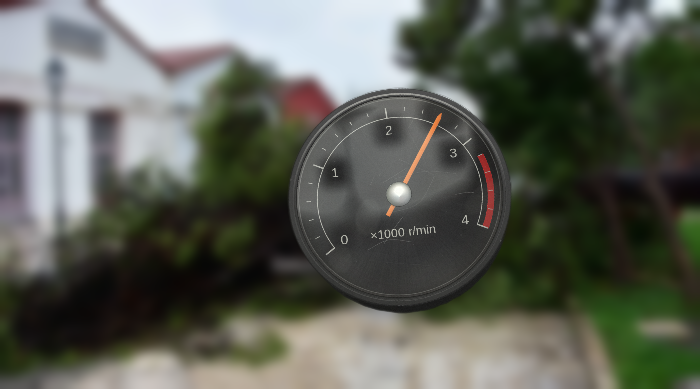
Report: 2600,rpm
